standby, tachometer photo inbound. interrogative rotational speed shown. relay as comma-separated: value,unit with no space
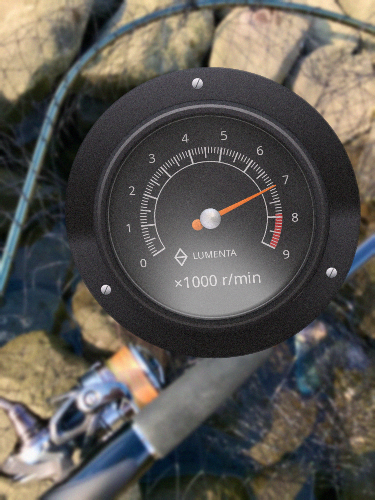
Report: 7000,rpm
